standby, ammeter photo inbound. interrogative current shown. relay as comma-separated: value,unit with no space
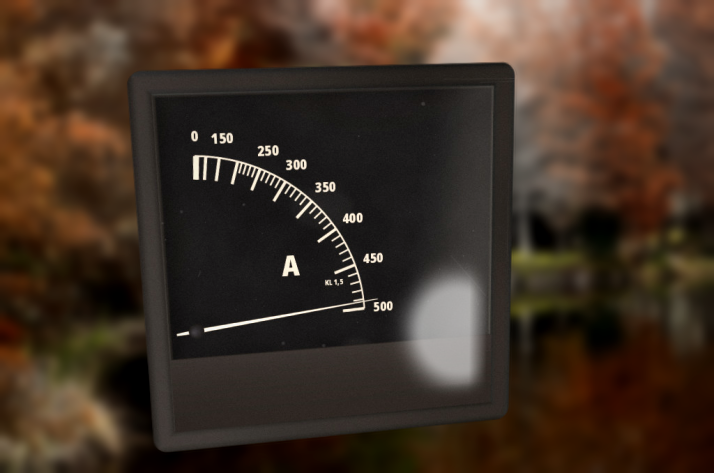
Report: 490,A
